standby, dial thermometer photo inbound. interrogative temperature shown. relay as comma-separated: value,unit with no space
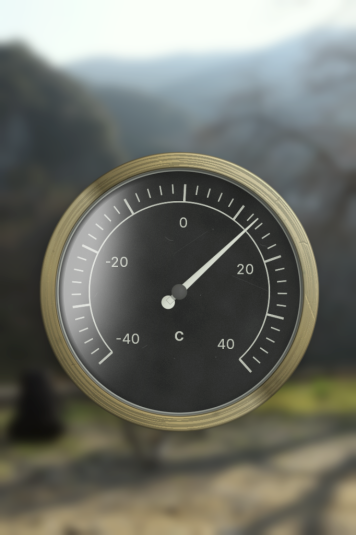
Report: 13,°C
